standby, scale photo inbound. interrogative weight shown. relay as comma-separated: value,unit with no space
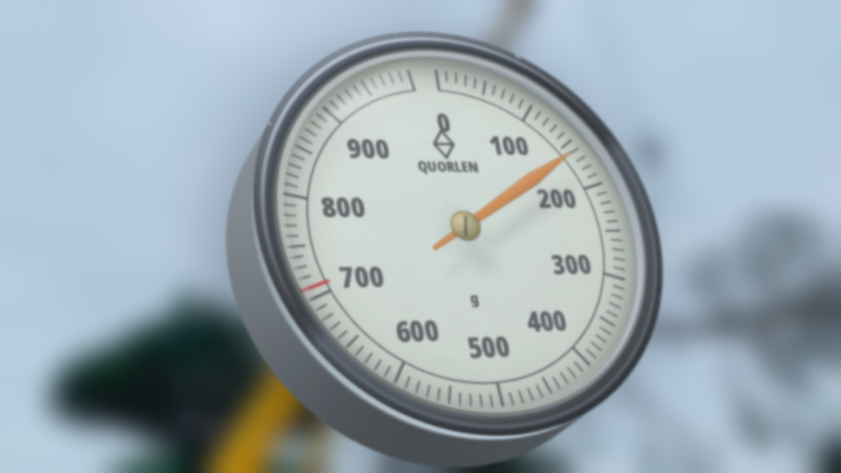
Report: 160,g
